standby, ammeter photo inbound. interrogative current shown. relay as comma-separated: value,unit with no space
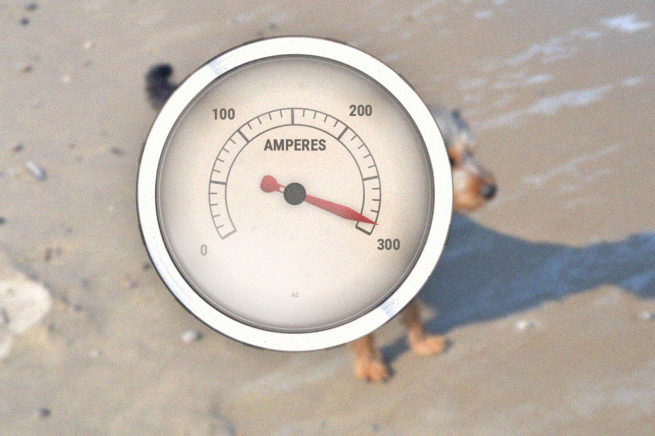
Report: 290,A
